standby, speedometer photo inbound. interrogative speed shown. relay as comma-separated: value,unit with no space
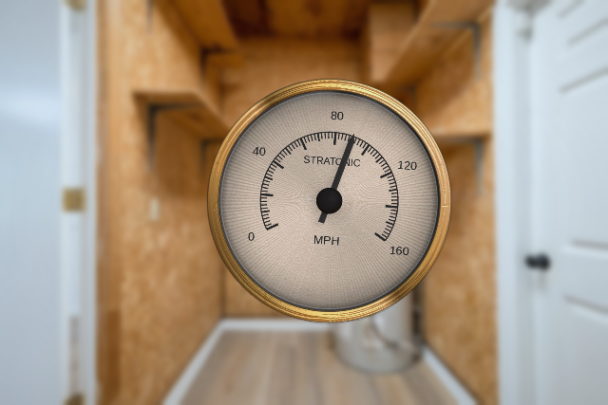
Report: 90,mph
